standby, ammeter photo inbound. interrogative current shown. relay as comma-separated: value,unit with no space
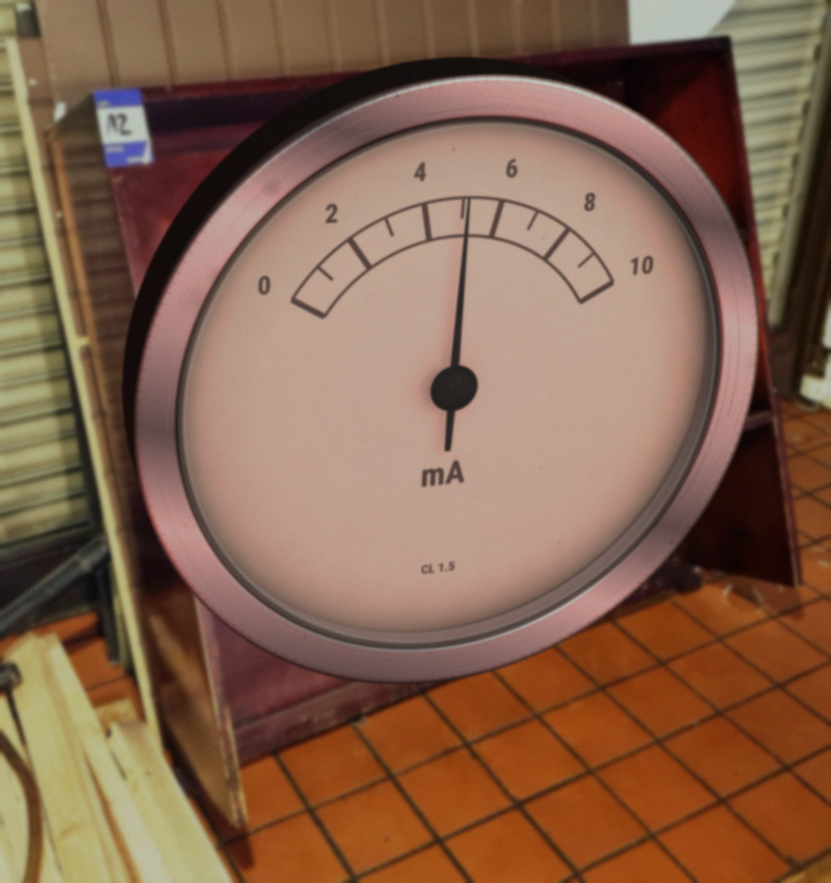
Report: 5,mA
